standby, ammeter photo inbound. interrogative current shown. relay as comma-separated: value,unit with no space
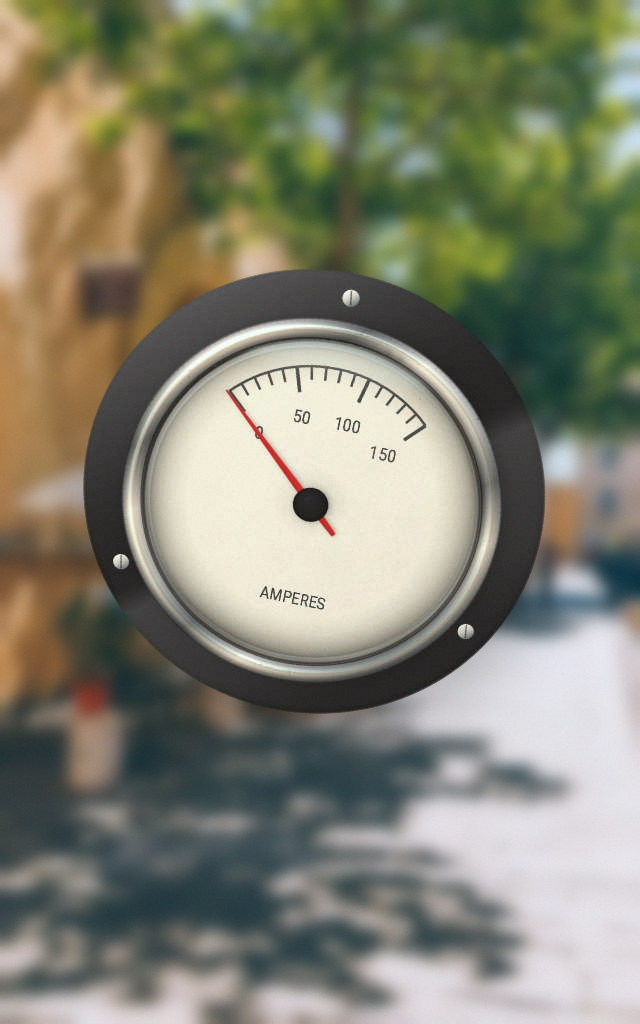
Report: 0,A
